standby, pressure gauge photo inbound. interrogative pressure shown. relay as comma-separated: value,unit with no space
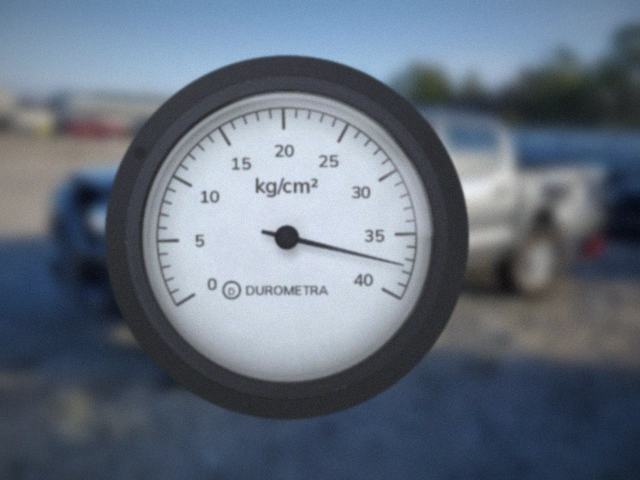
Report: 37.5,kg/cm²
